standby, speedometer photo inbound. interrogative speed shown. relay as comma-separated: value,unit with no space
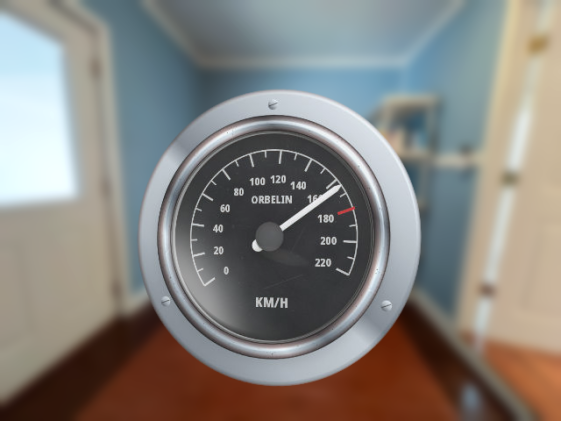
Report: 165,km/h
